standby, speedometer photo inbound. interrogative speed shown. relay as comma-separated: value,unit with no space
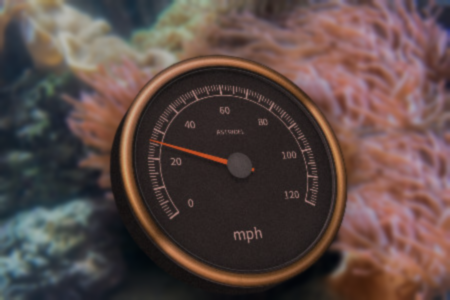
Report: 25,mph
